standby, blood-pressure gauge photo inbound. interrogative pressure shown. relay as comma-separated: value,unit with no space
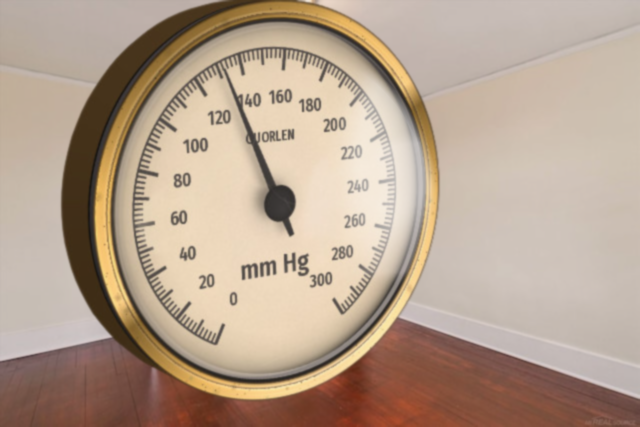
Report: 130,mmHg
